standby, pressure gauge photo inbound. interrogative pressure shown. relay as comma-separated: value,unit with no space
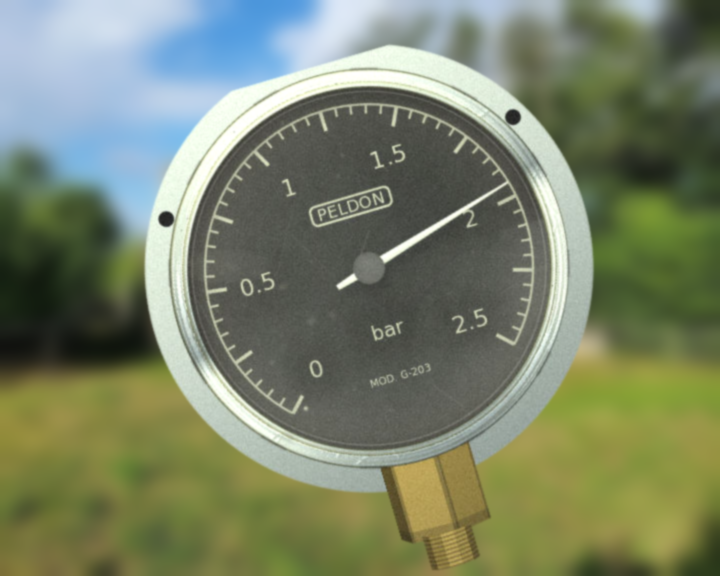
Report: 1.95,bar
